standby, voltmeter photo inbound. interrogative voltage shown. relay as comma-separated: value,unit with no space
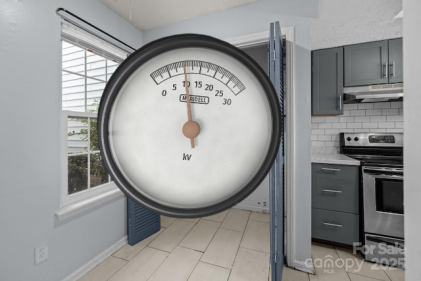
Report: 10,kV
